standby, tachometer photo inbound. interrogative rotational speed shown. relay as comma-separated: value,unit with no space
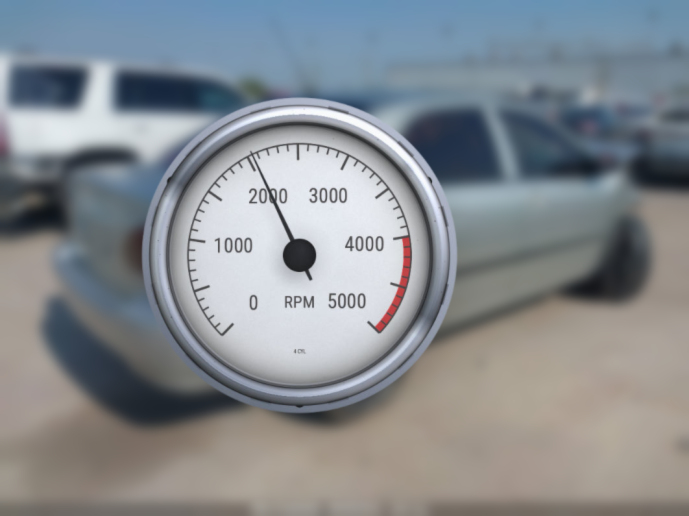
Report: 2050,rpm
